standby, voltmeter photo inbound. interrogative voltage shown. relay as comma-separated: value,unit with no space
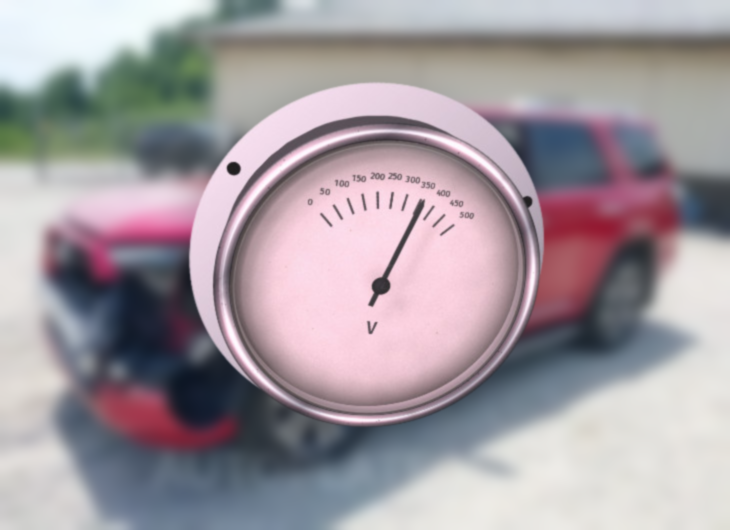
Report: 350,V
